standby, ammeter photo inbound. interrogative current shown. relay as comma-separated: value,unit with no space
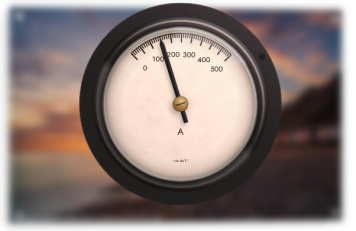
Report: 150,A
